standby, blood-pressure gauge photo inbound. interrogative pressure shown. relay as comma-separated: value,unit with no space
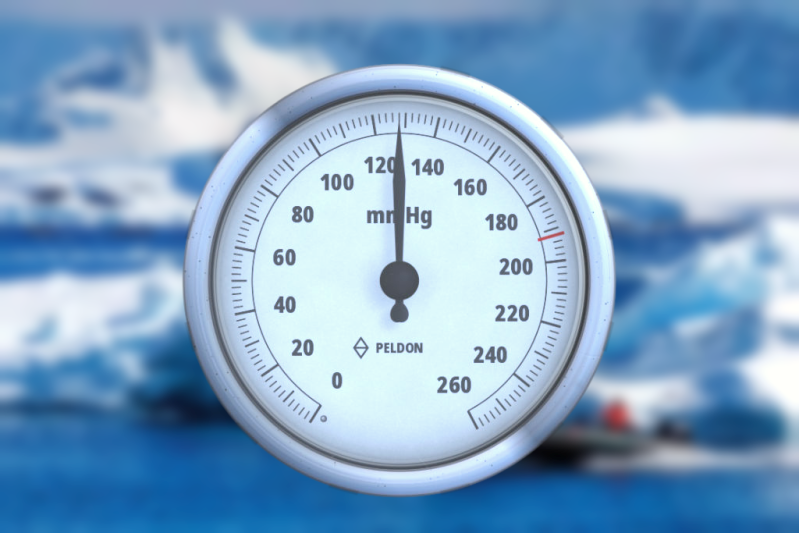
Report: 128,mmHg
